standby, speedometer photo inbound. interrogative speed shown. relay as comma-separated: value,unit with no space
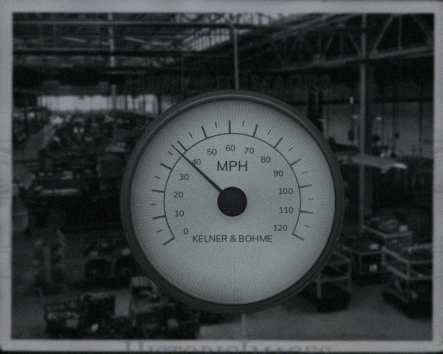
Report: 37.5,mph
